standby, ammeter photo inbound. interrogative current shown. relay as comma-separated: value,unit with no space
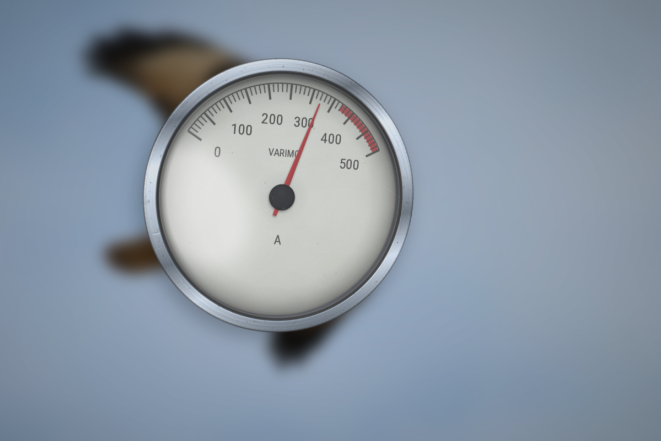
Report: 320,A
